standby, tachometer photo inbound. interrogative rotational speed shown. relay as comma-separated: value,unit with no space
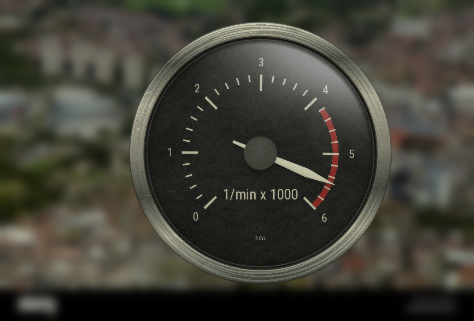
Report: 5500,rpm
